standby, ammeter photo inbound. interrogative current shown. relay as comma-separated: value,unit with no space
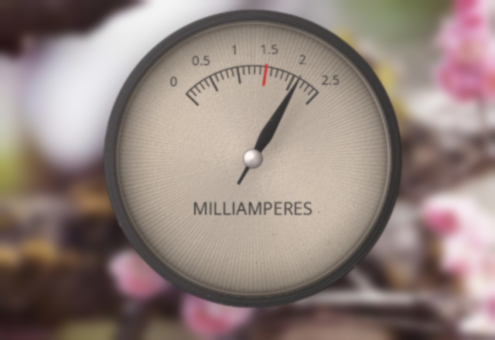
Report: 2.1,mA
